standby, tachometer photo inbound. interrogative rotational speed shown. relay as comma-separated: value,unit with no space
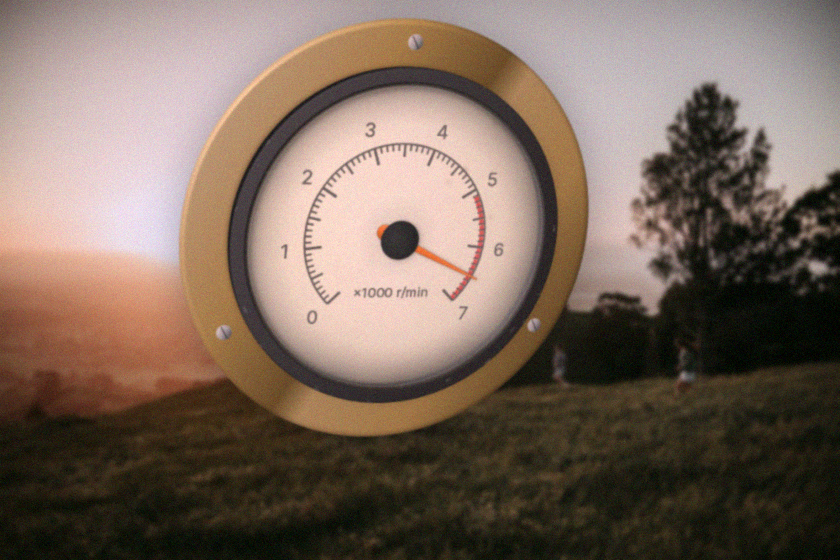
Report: 6500,rpm
